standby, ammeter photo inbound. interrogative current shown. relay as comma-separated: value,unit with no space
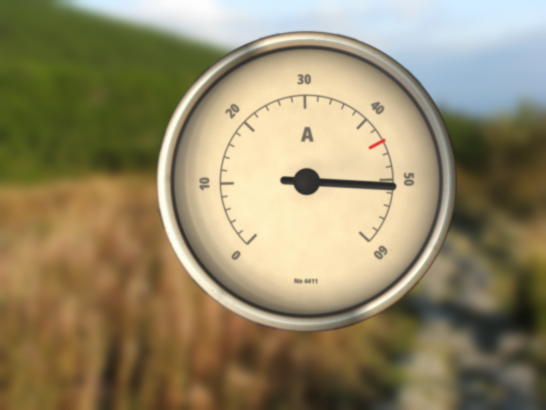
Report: 51,A
